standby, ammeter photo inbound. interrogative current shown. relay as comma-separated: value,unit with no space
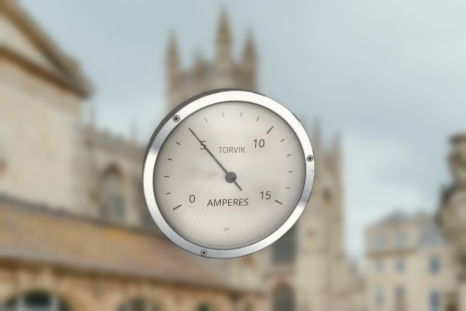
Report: 5,A
